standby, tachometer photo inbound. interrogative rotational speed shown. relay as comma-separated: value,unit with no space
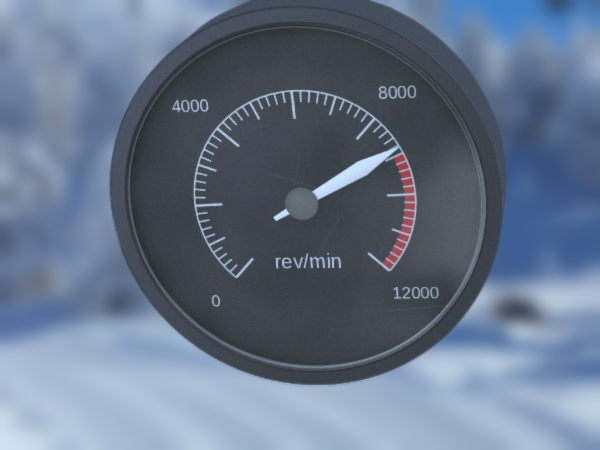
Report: 8800,rpm
